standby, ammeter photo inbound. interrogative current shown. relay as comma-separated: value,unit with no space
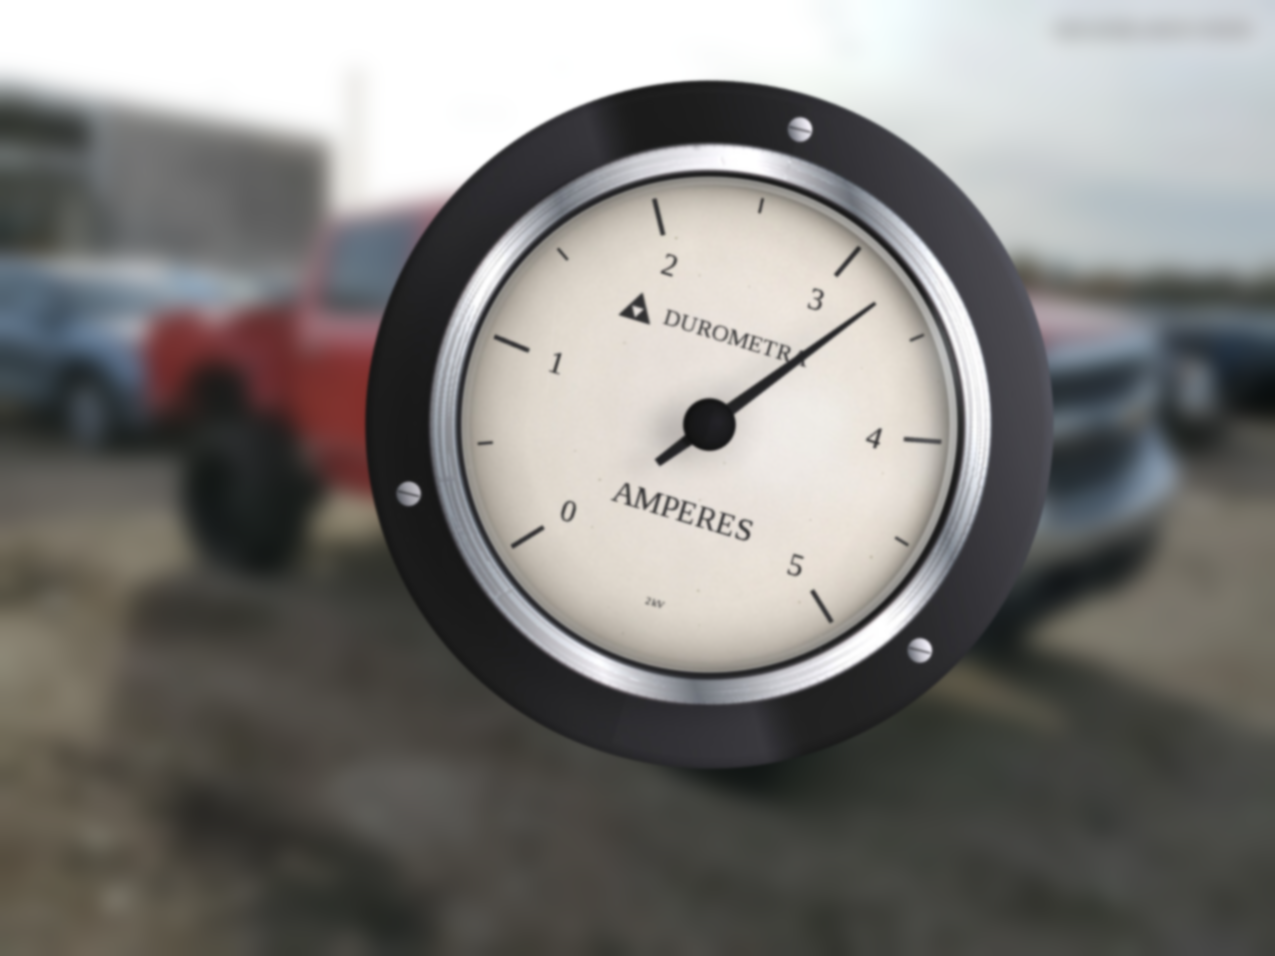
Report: 3.25,A
